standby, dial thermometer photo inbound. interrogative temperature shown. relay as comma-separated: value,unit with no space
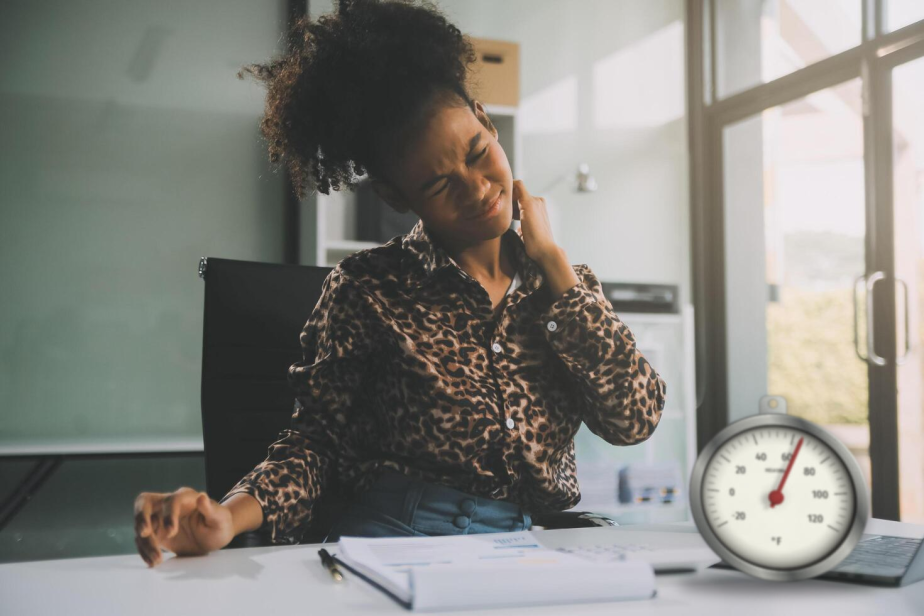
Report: 64,°F
